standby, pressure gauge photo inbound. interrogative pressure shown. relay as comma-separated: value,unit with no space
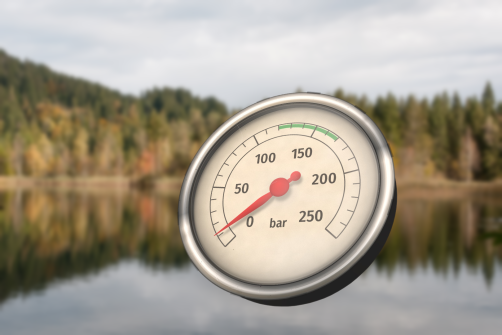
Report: 10,bar
